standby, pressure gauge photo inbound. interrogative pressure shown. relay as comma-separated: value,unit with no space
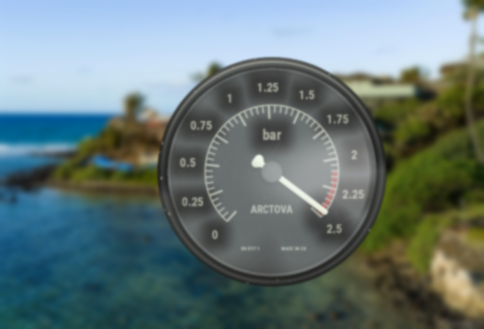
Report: 2.45,bar
